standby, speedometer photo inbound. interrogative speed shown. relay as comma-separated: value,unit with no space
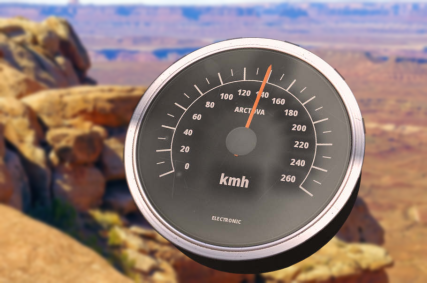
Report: 140,km/h
